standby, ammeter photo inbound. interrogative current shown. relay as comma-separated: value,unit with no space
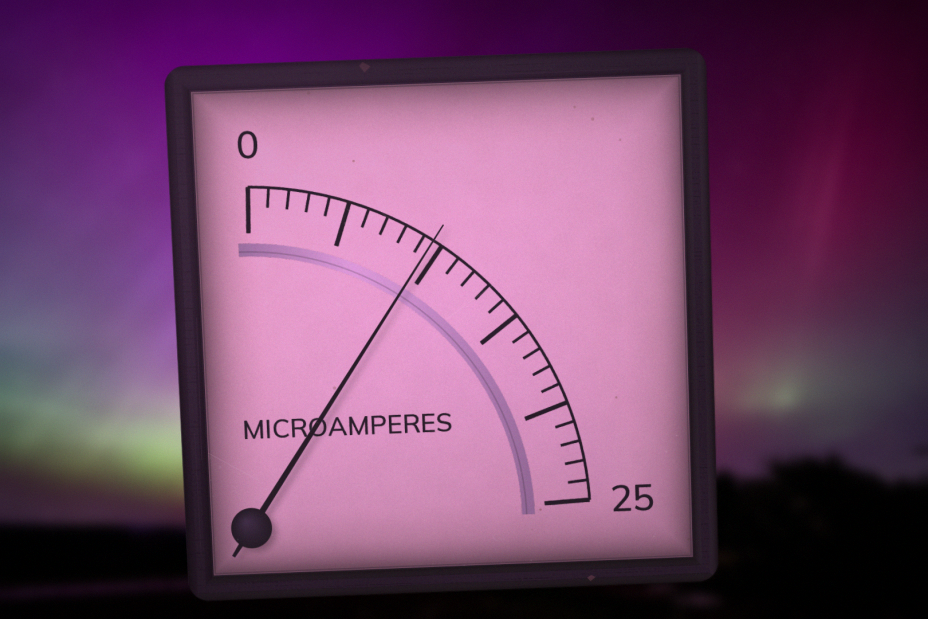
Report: 9.5,µA
